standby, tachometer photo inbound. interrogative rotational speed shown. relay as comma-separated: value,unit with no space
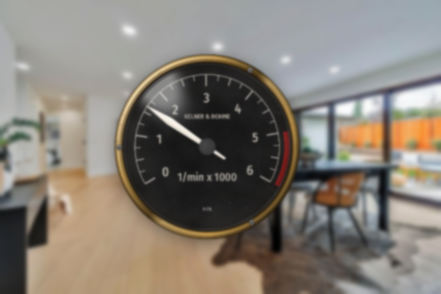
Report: 1625,rpm
